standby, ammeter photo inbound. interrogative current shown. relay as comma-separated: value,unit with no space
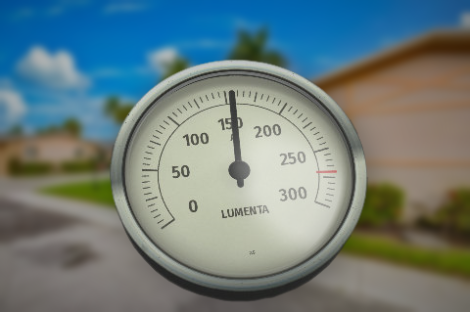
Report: 155,A
